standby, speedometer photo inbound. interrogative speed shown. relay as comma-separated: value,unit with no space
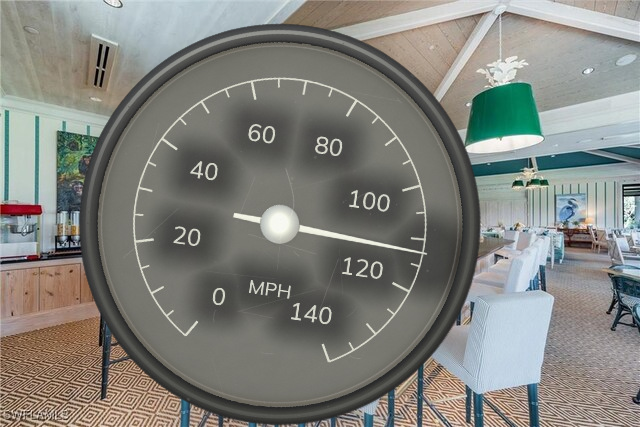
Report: 112.5,mph
